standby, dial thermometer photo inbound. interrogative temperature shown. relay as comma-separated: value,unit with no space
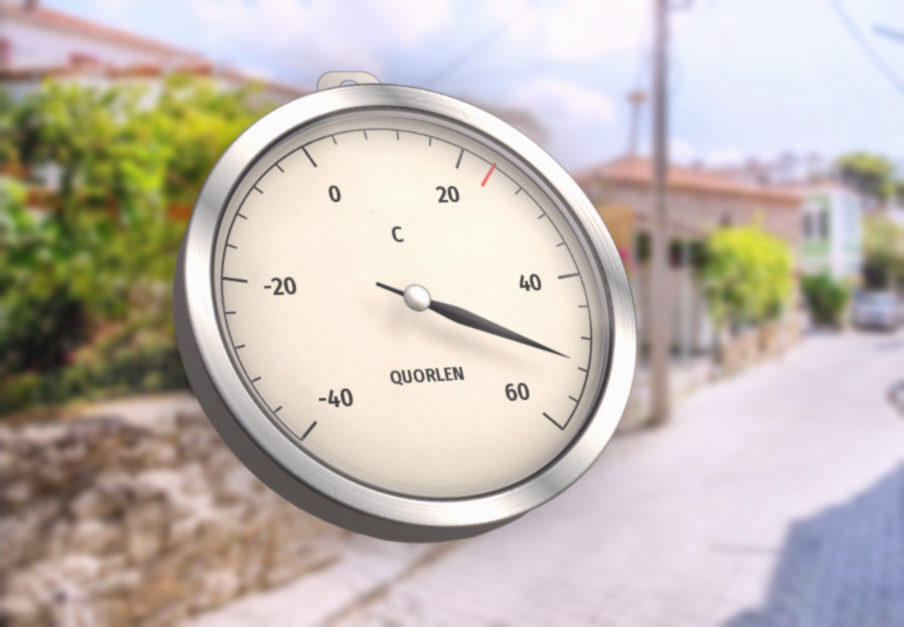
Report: 52,°C
